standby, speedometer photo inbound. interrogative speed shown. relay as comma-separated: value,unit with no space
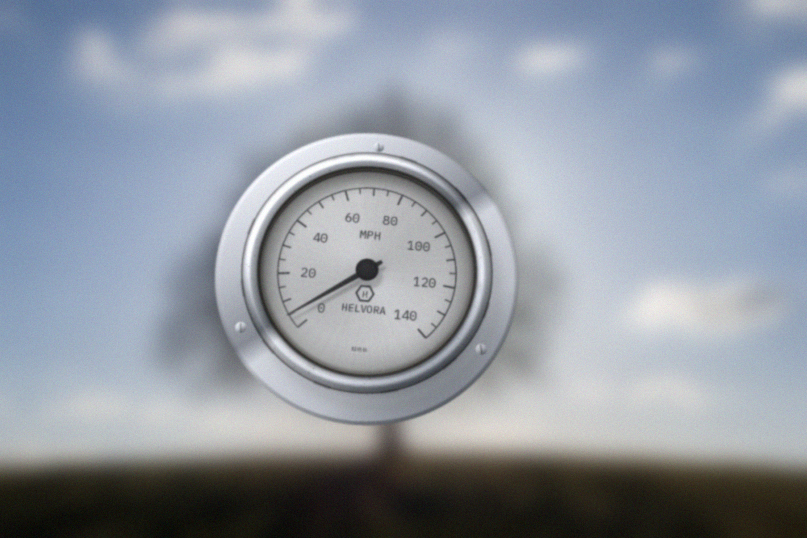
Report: 5,mph
